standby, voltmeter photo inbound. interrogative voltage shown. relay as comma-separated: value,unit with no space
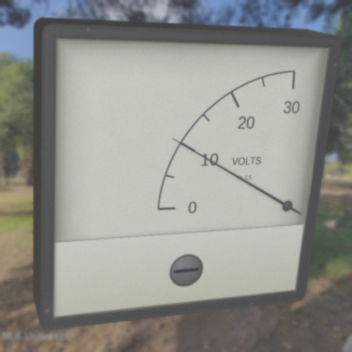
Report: 10,V
